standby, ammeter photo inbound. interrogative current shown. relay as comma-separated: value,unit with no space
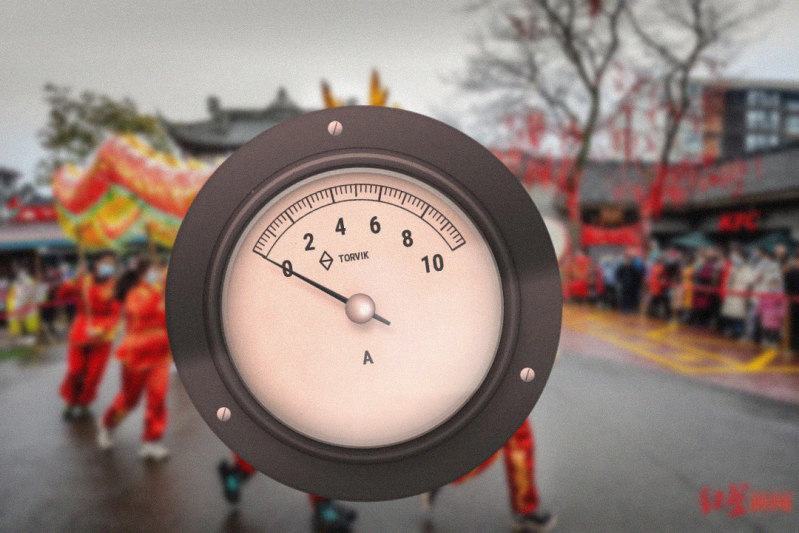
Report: 0,A
